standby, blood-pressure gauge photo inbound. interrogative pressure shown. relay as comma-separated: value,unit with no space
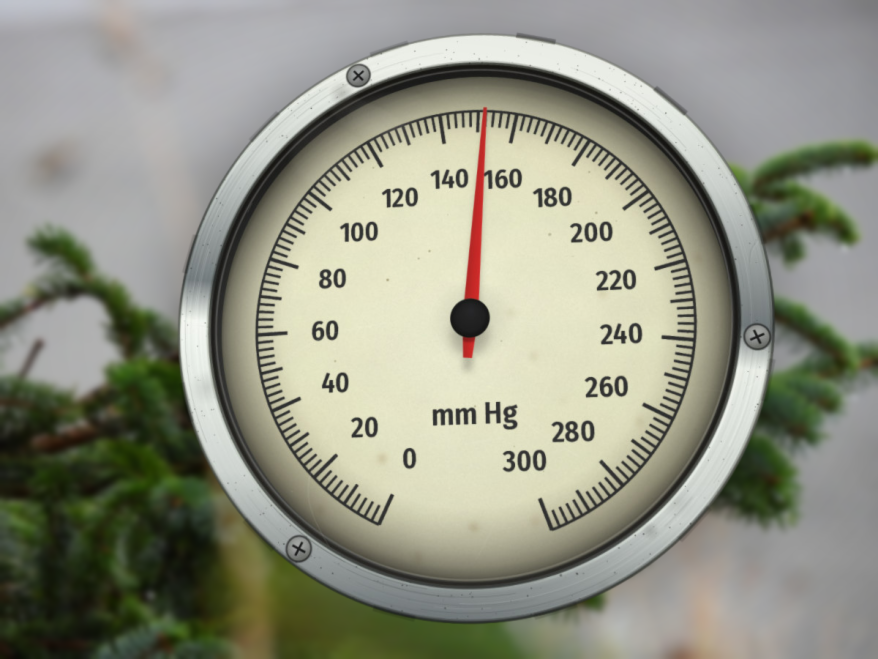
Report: 152,mmHg
